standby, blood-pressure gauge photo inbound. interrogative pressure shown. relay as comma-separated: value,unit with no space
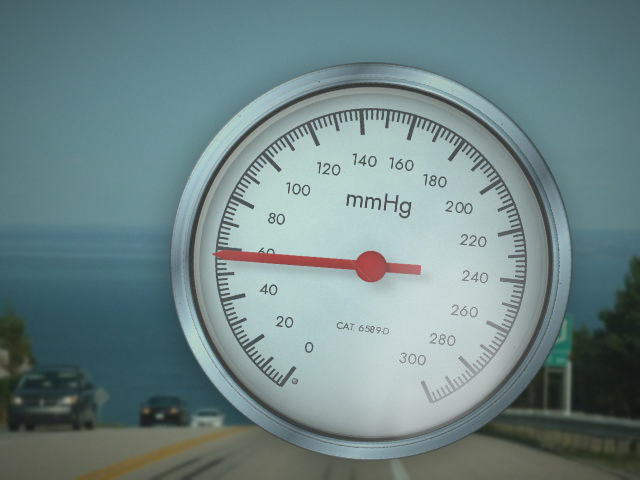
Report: 58,mmHg
